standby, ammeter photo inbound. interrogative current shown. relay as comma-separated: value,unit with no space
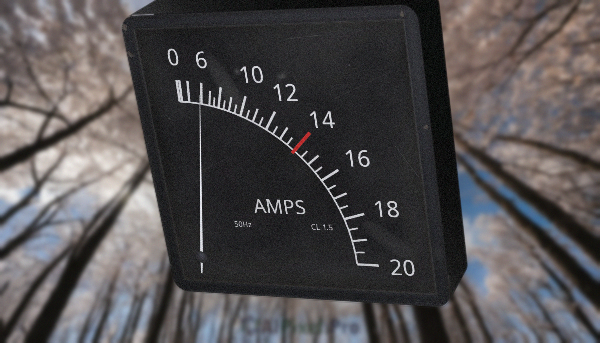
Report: 6,A
